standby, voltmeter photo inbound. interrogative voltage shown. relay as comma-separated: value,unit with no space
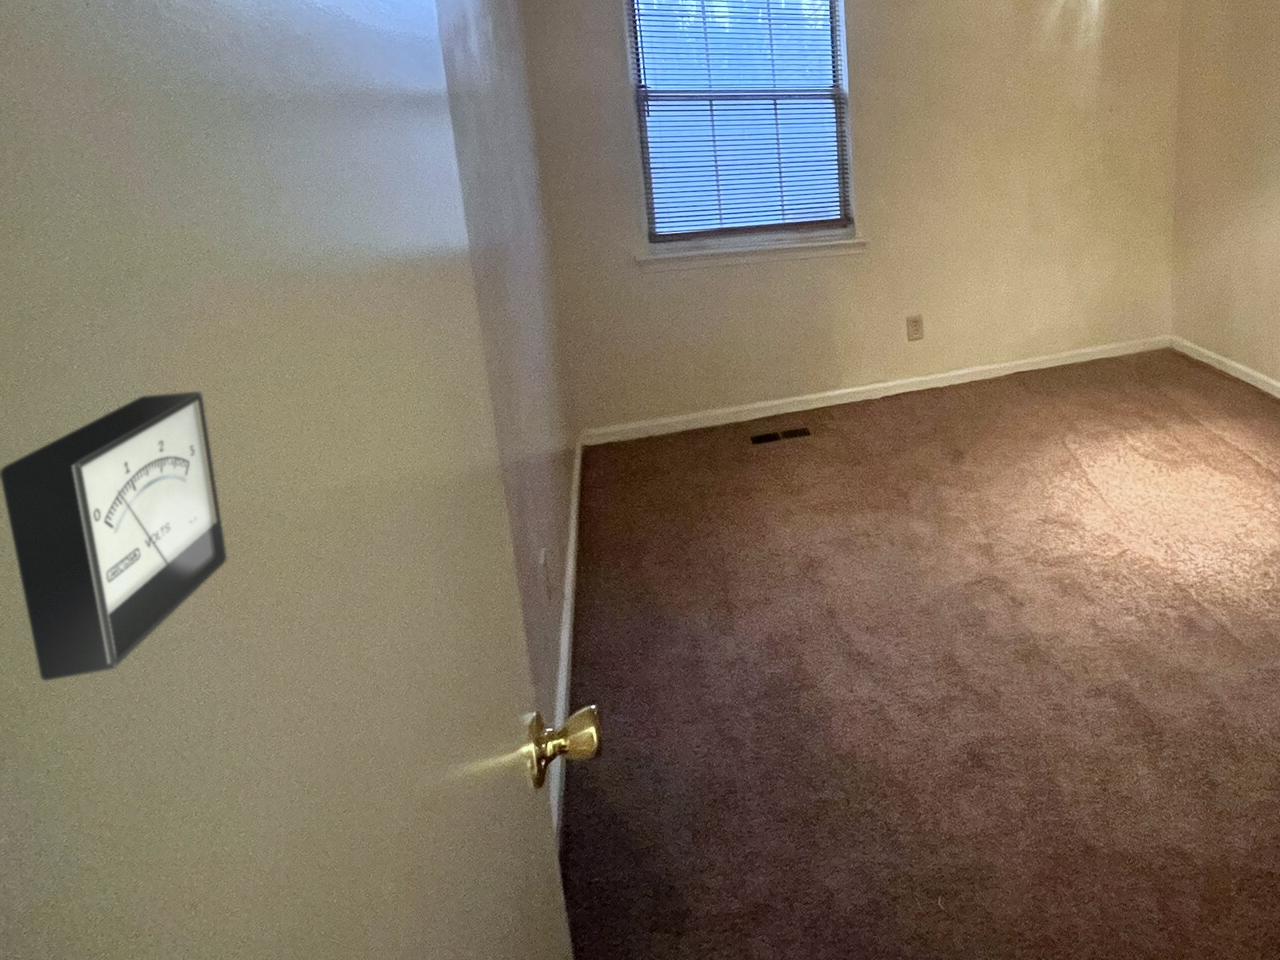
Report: 0.5,V
